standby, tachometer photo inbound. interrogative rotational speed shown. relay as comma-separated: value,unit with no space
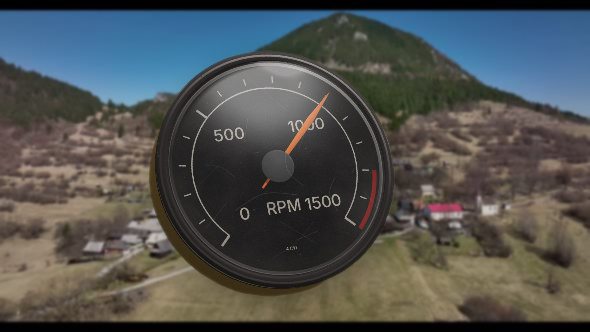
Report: 1000,rpm
